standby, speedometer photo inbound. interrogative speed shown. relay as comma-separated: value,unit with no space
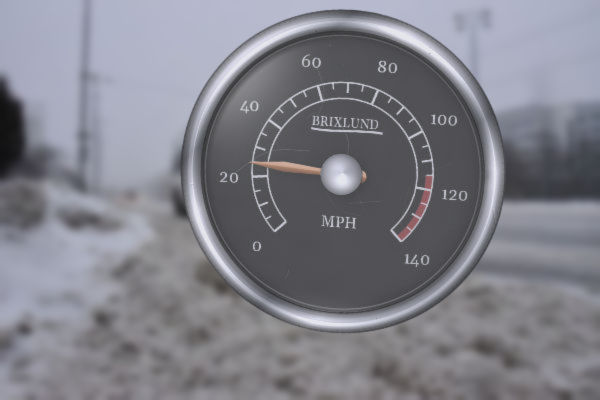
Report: 25,mph
